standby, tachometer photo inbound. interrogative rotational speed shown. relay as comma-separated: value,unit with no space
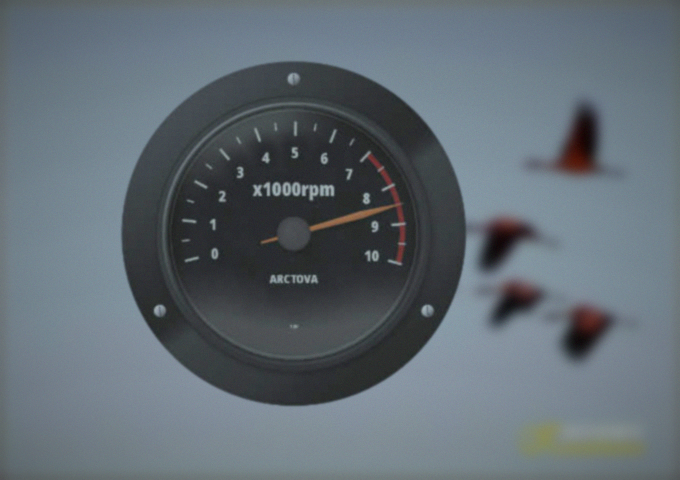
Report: 8500,rpm
